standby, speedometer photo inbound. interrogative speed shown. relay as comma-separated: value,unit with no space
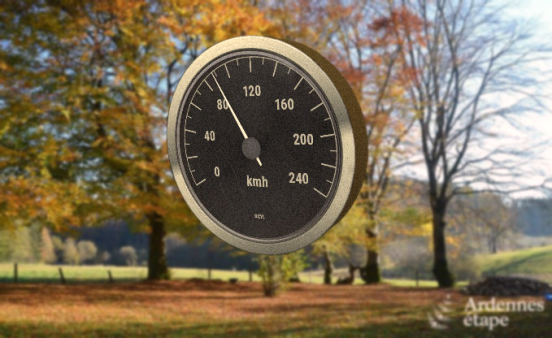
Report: 90,km/h
